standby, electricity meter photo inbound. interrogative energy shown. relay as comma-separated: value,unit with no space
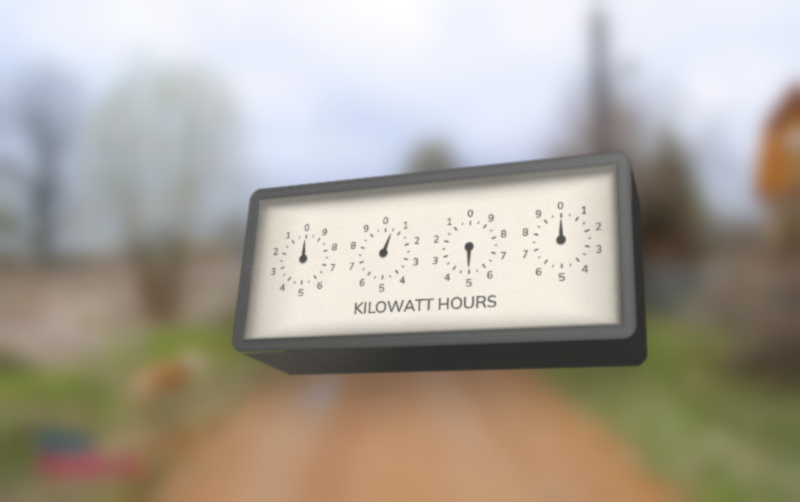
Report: 50,kWh
